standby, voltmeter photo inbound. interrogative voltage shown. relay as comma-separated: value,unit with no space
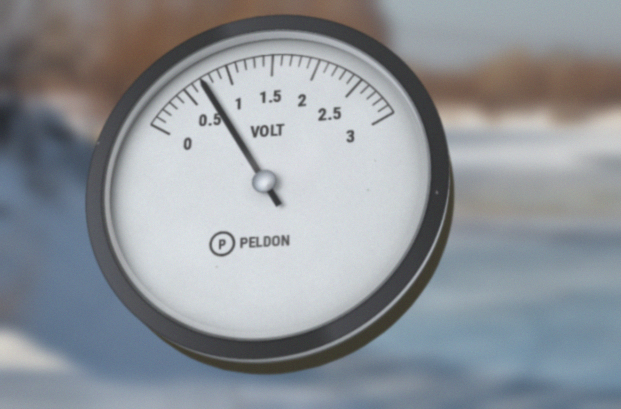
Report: 0.7,V
